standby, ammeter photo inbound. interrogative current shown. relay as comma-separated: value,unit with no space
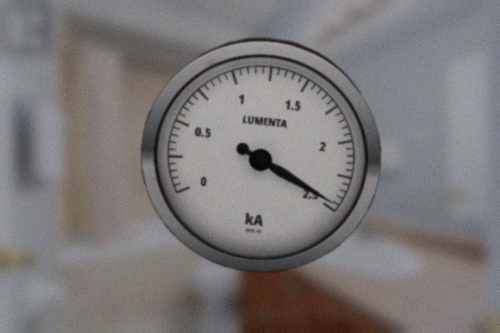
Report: 2.45,kA
